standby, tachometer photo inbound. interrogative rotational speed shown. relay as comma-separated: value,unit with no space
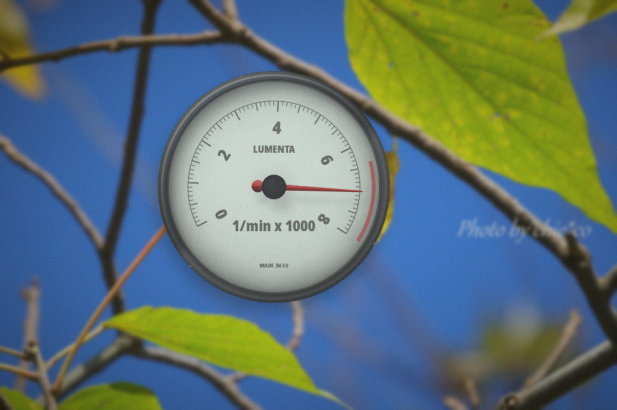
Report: 7000,rpm
